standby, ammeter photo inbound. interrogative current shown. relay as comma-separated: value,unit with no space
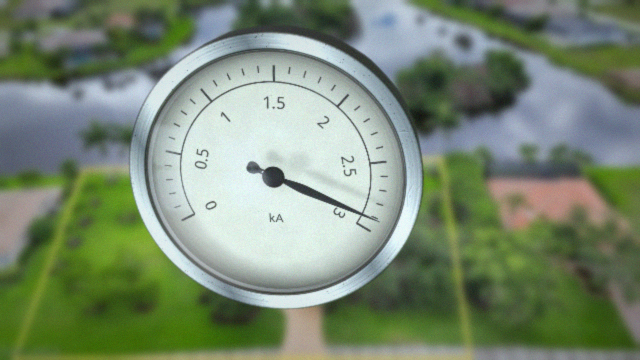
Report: 2.9,kA
